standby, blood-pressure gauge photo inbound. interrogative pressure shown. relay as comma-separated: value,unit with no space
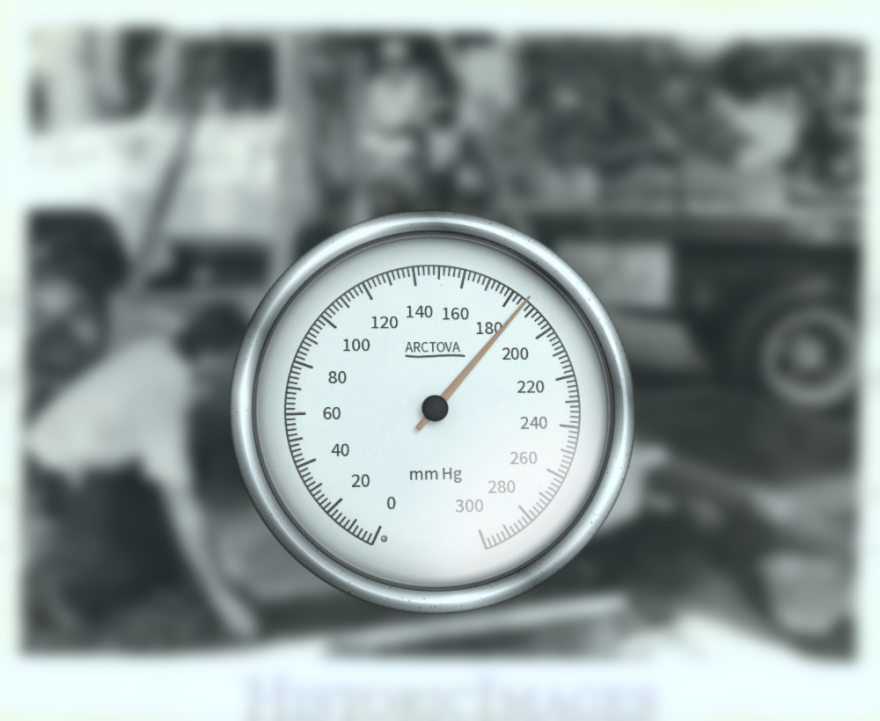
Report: 186,mmHg
